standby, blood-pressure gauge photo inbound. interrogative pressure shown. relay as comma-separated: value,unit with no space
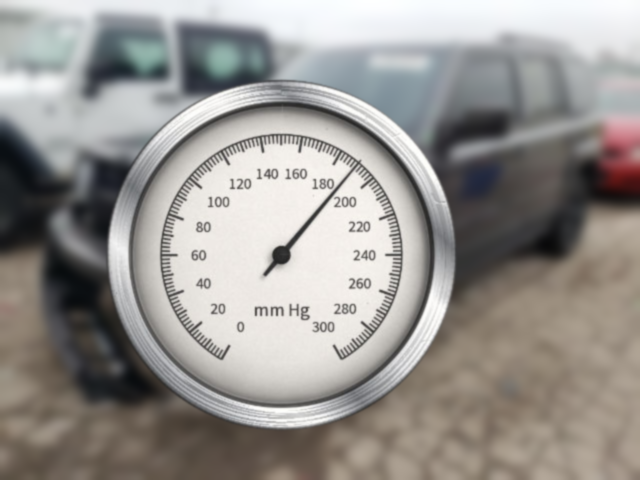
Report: 190,mmHg
